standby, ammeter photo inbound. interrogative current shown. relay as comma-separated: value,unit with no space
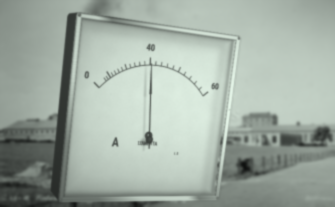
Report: 40,A
